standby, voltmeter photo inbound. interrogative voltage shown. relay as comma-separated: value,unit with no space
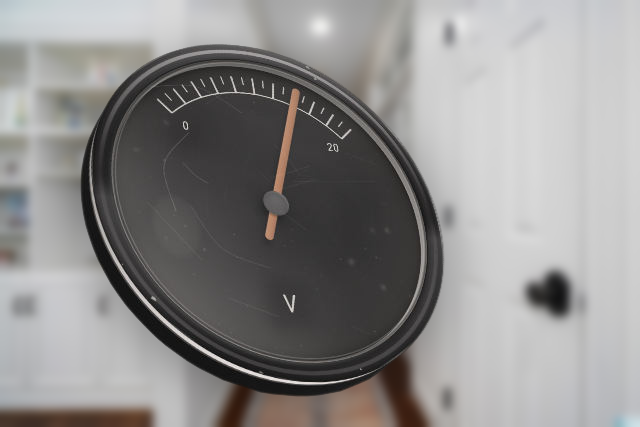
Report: 14,V
